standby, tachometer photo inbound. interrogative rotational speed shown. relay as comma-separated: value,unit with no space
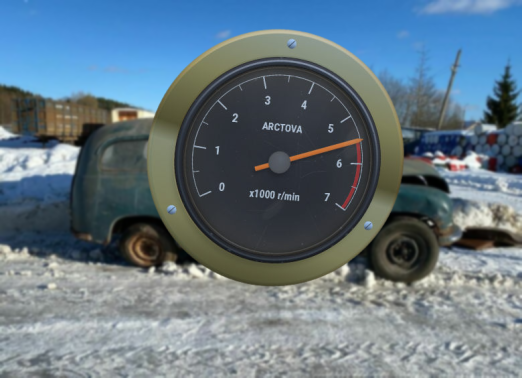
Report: 5500,rpm
